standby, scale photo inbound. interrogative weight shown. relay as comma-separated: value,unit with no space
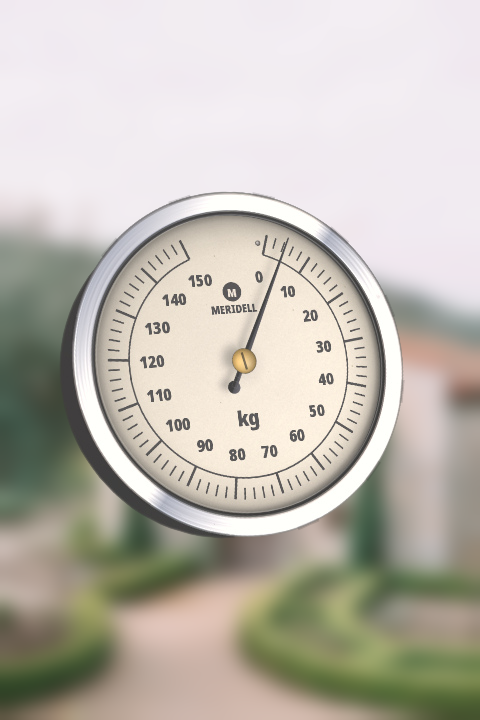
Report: 4,kg
